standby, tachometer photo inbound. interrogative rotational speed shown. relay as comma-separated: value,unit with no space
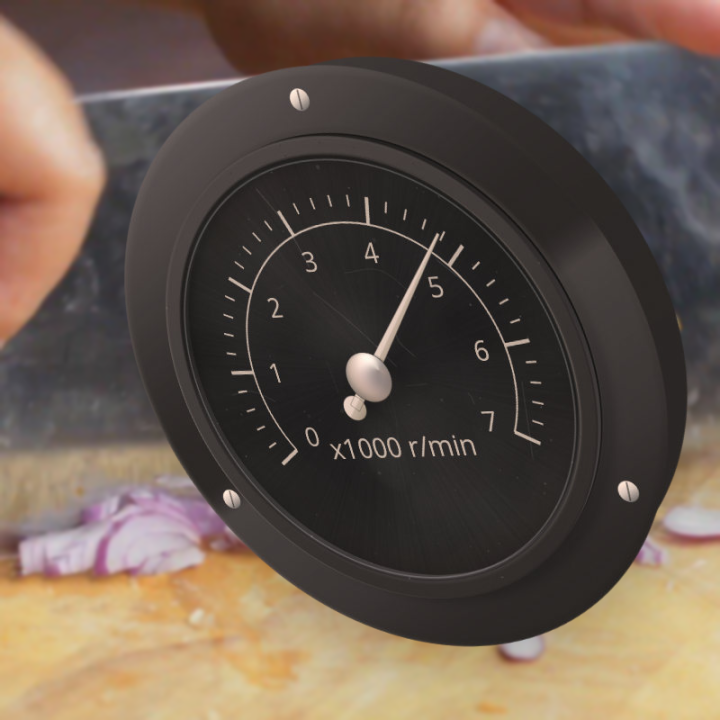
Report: 4800,rpm
